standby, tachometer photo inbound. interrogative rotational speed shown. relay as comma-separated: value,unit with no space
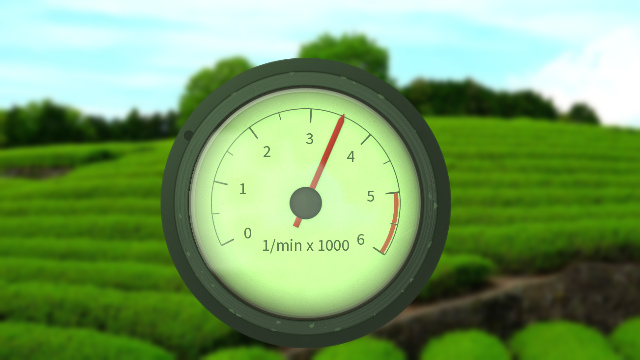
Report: 3500,rpm
